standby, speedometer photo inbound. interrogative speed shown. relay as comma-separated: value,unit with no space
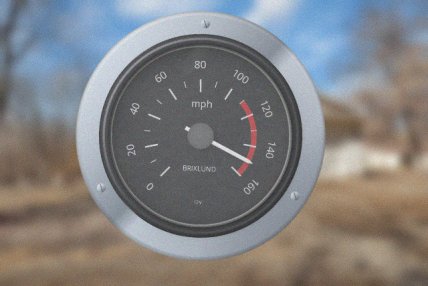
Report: 150,mph
